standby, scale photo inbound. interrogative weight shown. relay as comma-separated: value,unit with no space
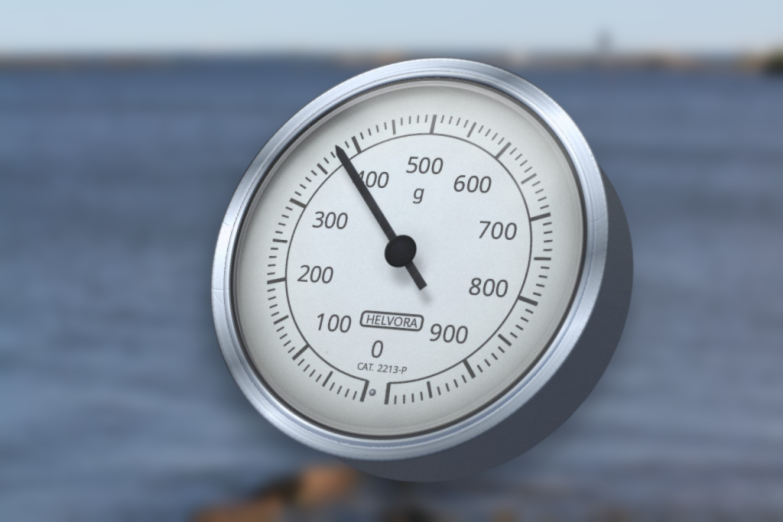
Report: 380,g
